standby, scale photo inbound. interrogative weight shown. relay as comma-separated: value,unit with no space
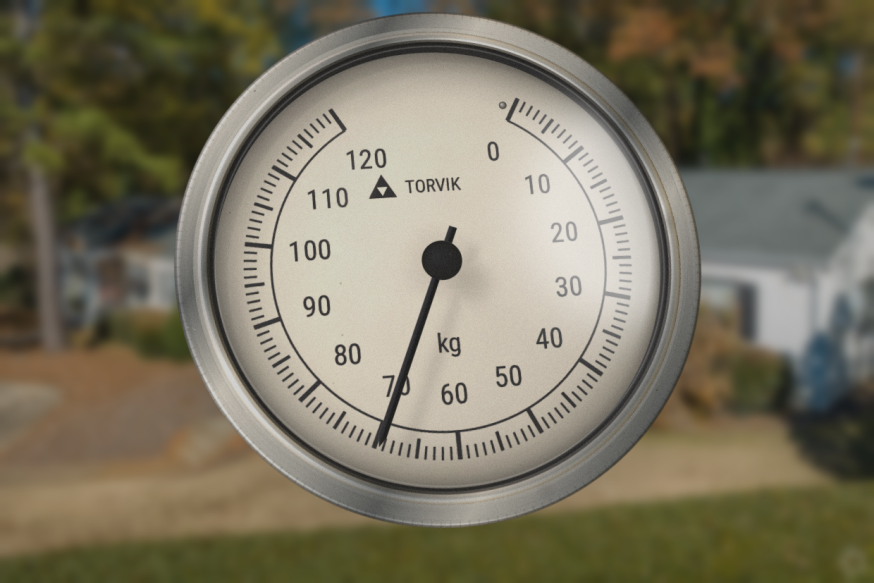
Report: 69.5,kg
